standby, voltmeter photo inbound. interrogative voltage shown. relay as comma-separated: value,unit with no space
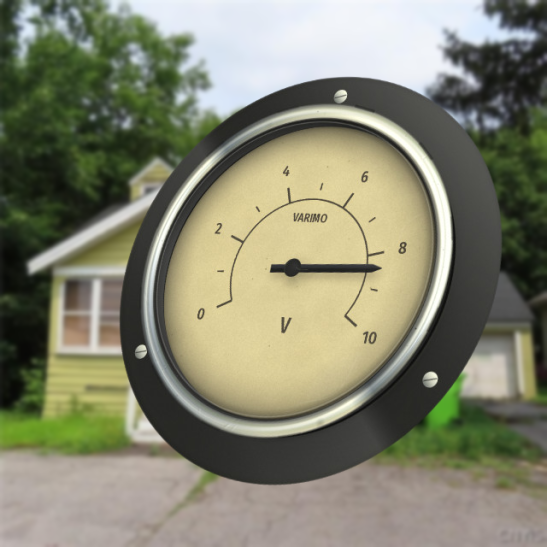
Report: 8.5,V
